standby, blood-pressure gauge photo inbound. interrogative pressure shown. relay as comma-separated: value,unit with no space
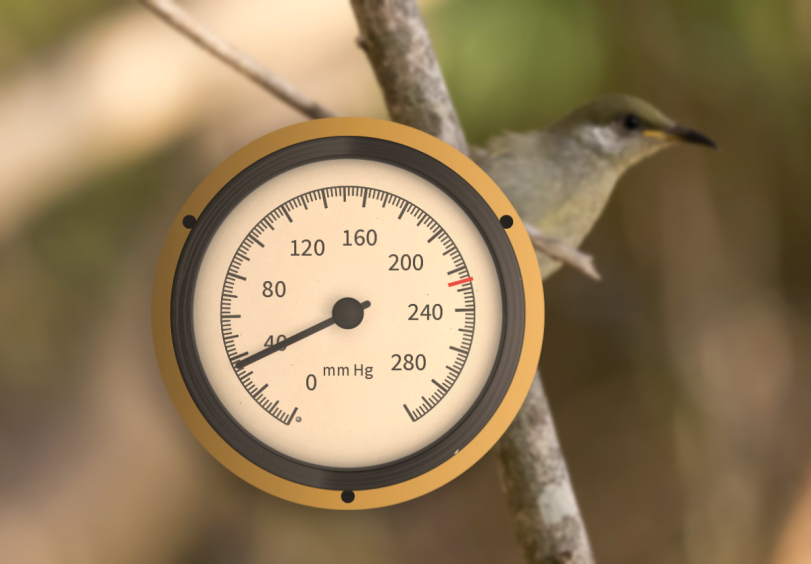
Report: 36,mmHg
